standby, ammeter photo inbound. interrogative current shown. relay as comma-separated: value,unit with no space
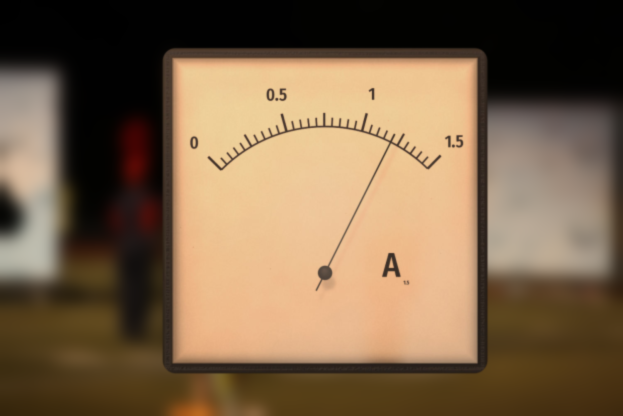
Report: 1.2,A
